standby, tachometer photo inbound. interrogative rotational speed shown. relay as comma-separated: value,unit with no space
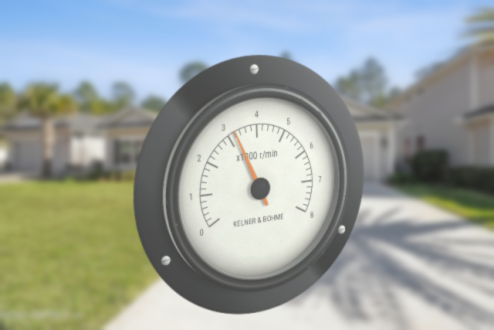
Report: 3200,rpm
